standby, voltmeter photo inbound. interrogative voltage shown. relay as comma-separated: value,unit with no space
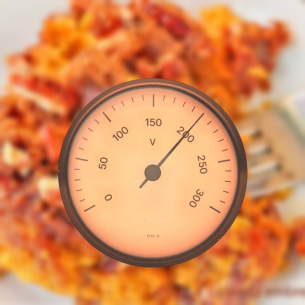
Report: 200,V
